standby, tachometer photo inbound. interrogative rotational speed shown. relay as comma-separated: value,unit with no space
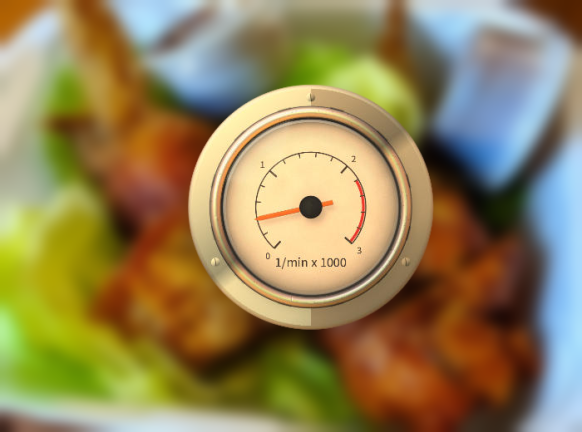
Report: 400,rpm
